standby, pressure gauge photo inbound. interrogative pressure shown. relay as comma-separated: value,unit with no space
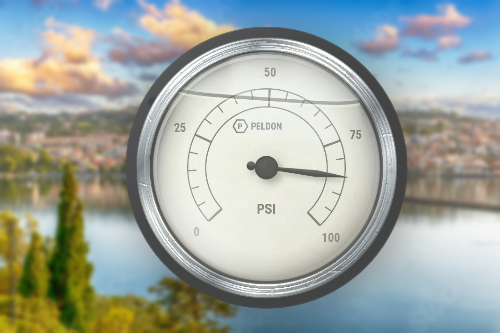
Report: 85,psi
